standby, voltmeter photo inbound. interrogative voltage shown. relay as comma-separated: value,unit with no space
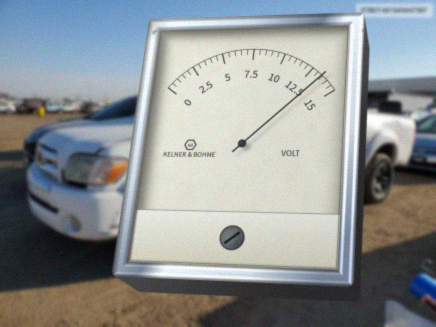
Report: 13.5,V
